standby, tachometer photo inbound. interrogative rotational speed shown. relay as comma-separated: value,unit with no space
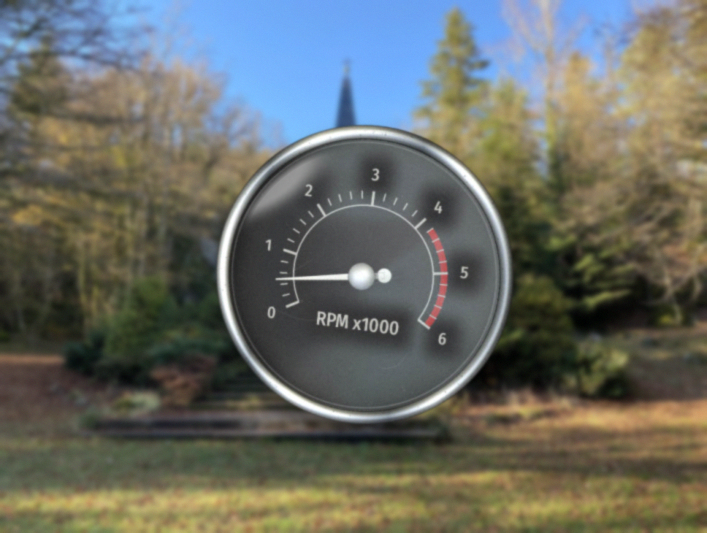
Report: 500,rpm
